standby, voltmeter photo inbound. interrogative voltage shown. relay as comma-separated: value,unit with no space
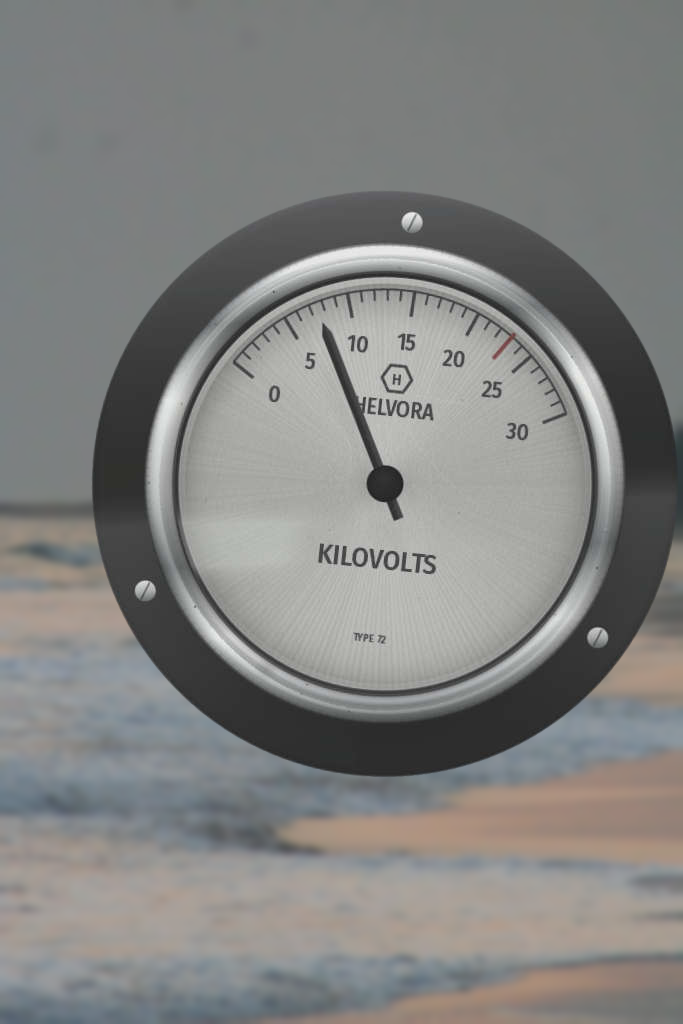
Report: 7.5,kV
